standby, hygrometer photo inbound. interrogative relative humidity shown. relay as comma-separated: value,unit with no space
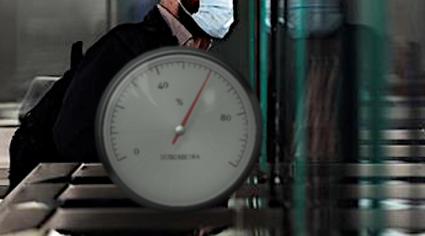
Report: 60,%
